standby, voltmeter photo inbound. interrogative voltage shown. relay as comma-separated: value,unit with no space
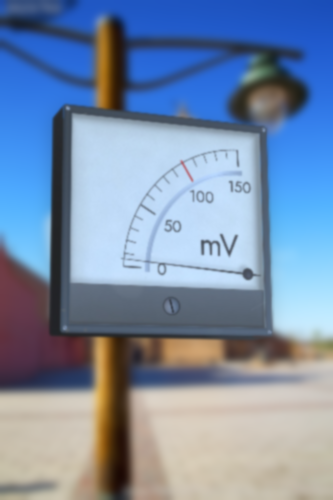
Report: 5,mV
